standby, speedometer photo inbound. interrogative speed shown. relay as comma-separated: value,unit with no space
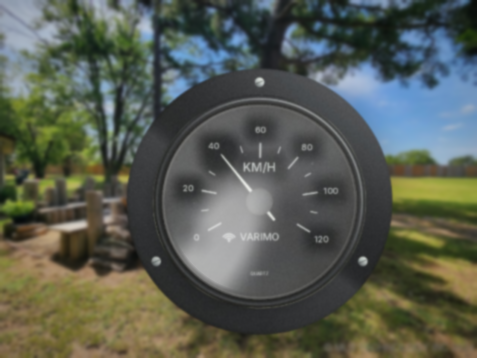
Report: 40,km/h
